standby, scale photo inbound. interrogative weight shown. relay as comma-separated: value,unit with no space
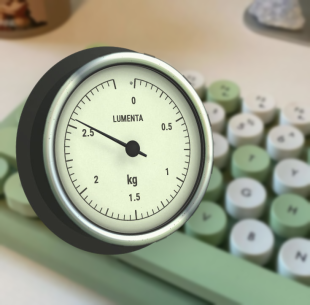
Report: 2.55,kg
